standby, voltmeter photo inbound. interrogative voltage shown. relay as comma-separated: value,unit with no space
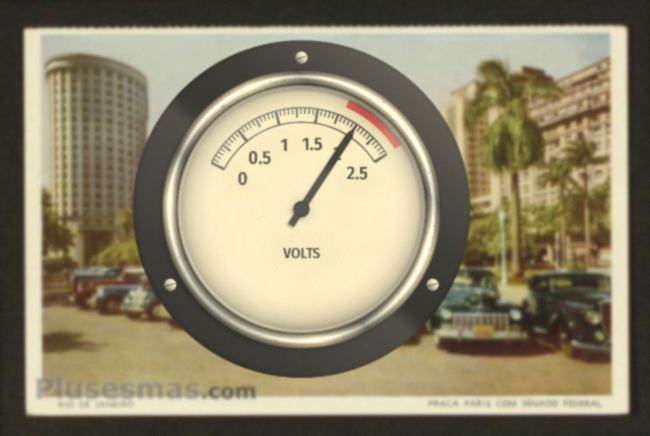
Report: 2,V
